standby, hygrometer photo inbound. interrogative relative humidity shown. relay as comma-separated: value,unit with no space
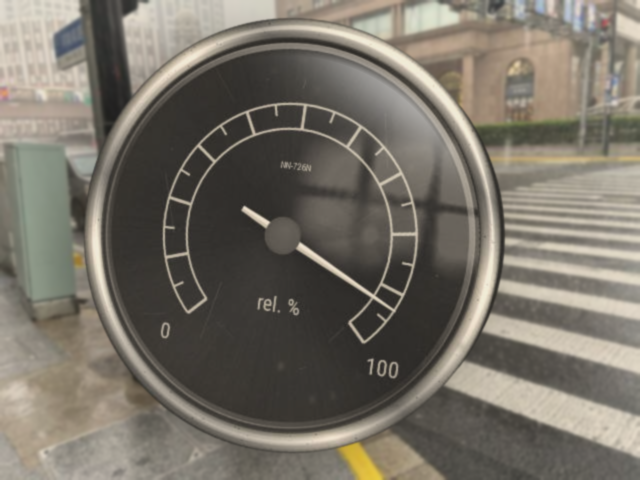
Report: 92.5,%
